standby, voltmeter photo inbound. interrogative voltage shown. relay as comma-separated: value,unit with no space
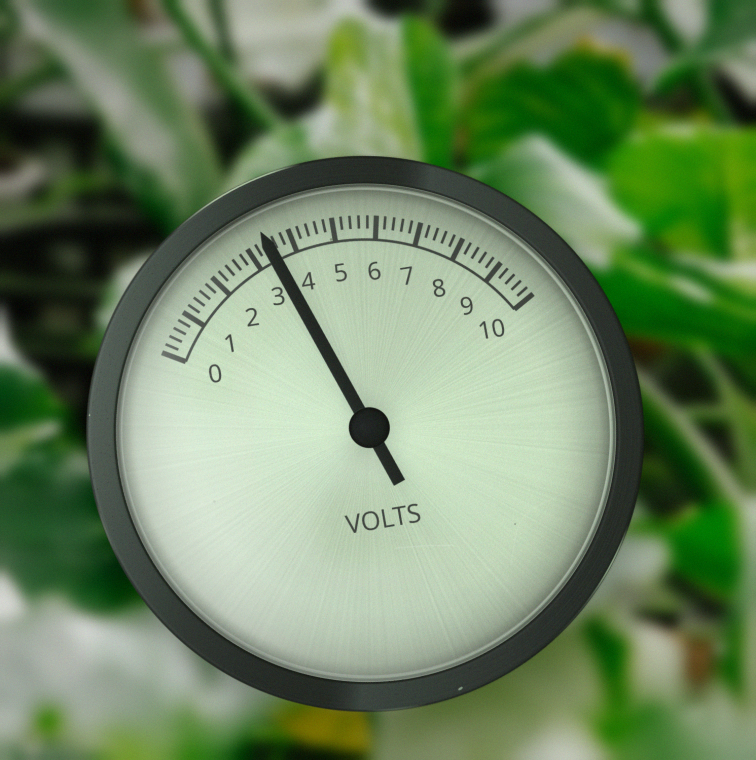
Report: 3.4,V
